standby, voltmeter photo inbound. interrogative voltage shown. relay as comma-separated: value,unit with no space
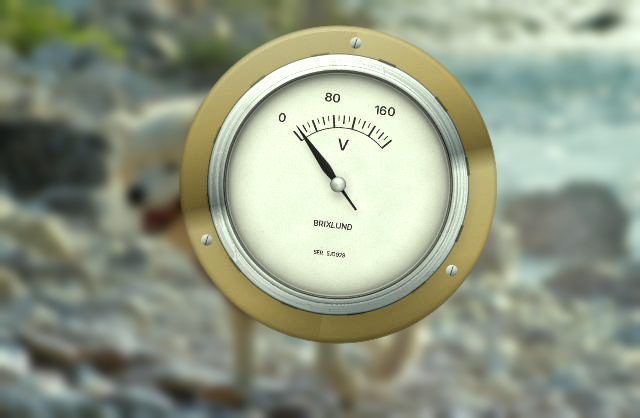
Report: 10,V
